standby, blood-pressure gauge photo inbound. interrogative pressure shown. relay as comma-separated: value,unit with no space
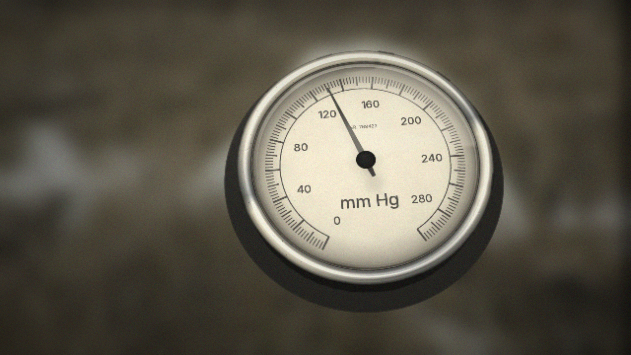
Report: 130,mmHg
